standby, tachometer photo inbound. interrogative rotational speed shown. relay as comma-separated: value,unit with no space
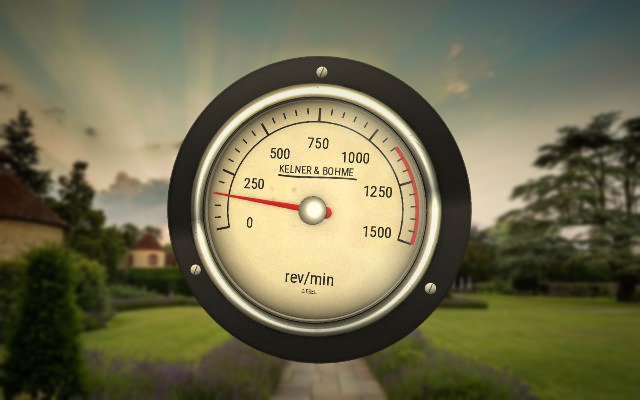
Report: 150,rpm
